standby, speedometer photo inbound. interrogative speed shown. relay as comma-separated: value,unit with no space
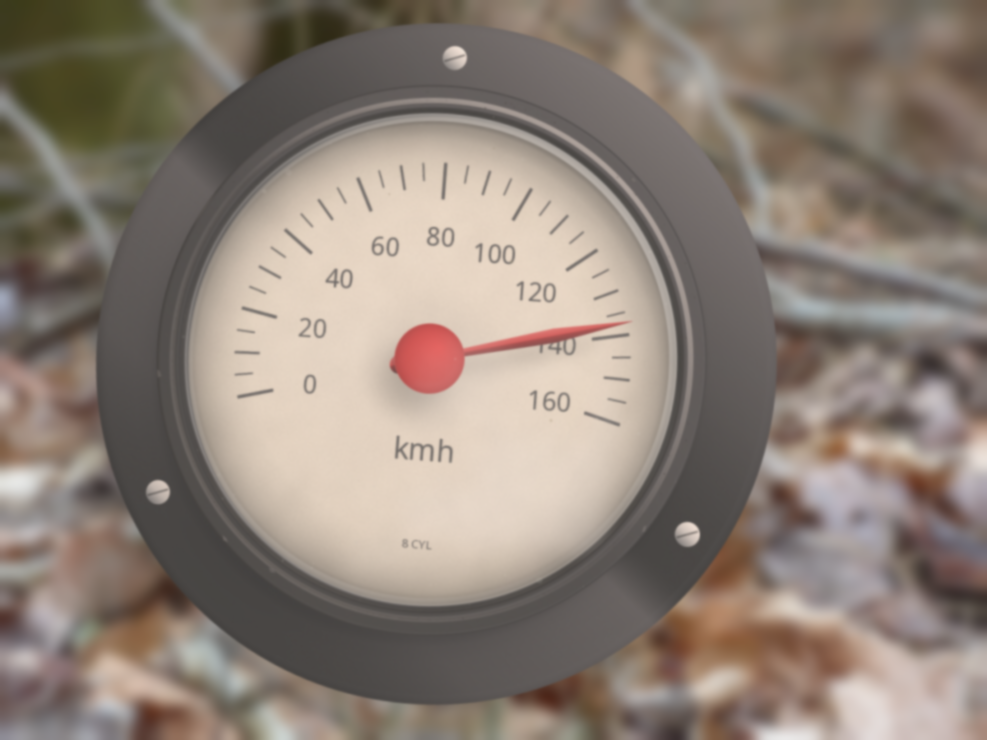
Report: 137.5,km/h
